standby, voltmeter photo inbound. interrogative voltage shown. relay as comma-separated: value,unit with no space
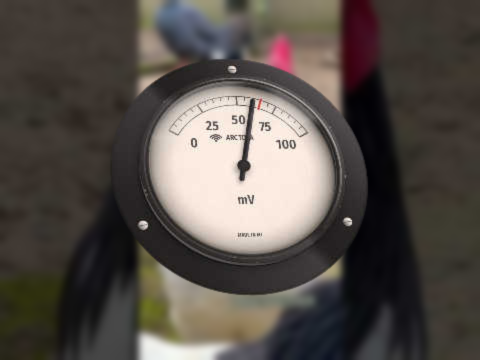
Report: 60,mV
